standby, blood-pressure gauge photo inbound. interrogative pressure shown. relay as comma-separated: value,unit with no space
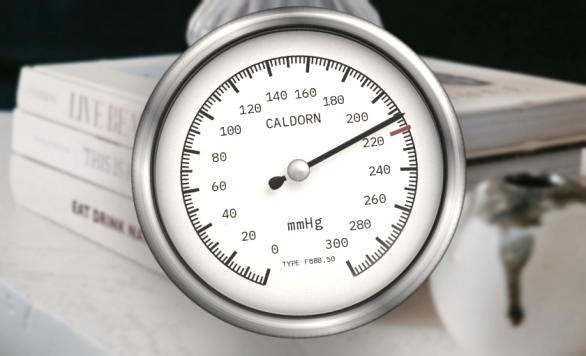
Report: 214,mmHg
